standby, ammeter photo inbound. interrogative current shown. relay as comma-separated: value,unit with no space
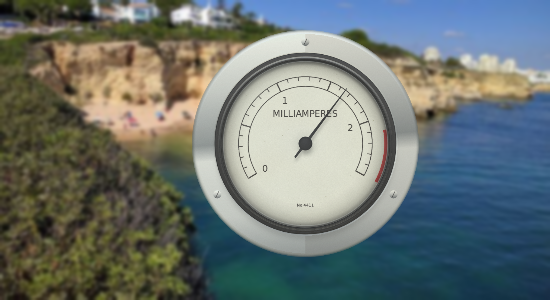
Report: 1.65,mA
